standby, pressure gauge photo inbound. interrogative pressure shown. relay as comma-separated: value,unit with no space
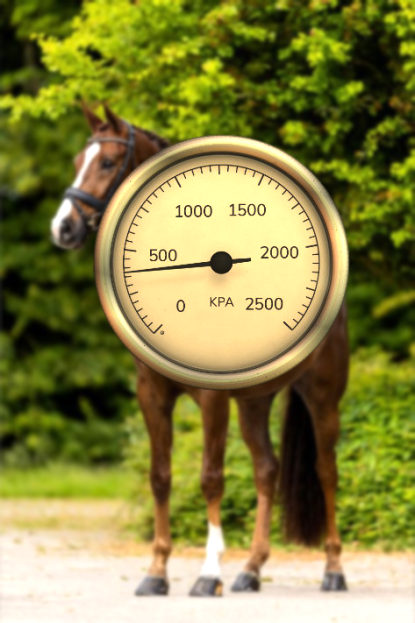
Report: 375,kPa
